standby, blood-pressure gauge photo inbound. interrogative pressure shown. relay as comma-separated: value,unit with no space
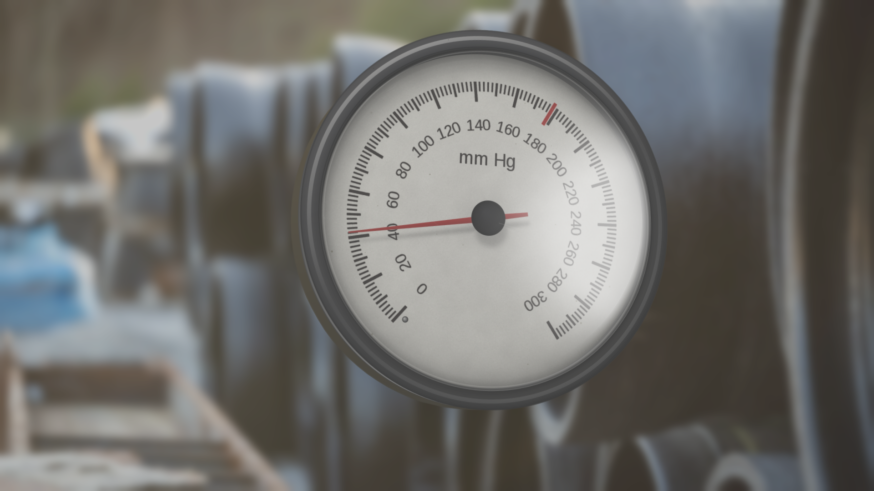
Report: 42,mmHg
